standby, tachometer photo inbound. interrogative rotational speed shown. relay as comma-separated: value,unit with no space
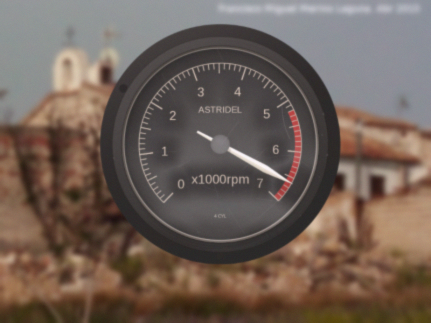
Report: 6600,rpm
